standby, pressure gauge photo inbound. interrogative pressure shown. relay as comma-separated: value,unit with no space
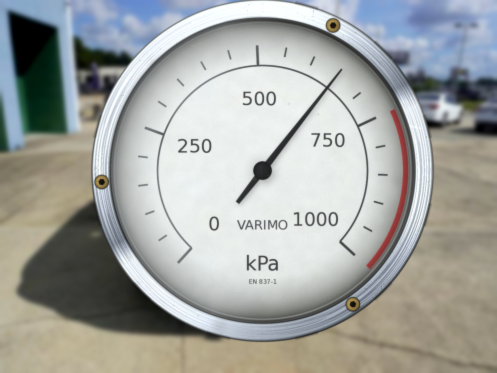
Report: 650,kPa
